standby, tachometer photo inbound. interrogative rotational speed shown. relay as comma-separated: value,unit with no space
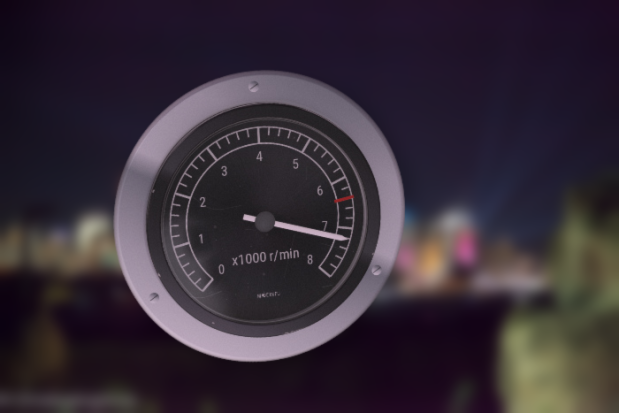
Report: 7200,rpm
